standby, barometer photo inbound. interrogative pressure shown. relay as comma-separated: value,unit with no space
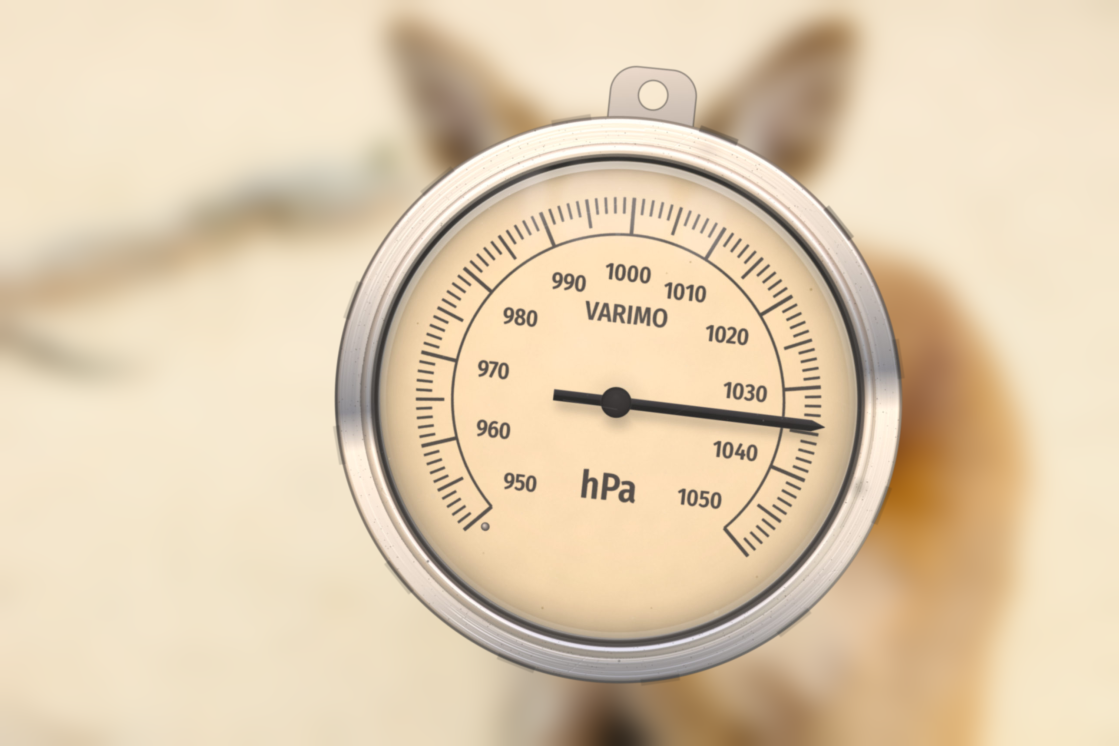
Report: 1034,hPa
